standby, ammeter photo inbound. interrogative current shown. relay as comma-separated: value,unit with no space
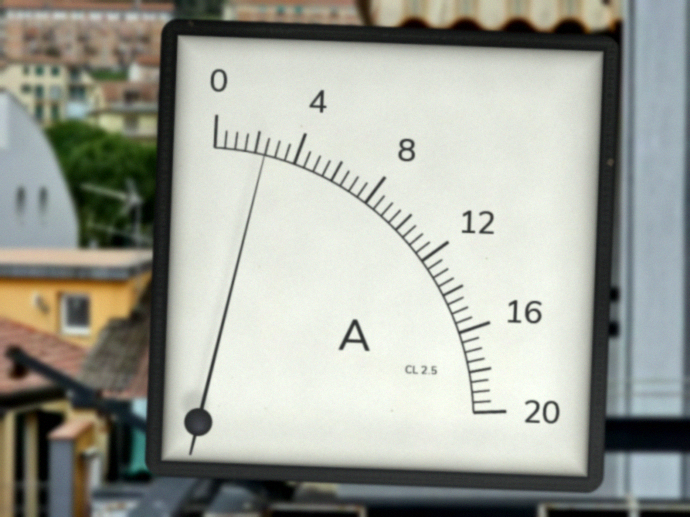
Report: 2.5,A
